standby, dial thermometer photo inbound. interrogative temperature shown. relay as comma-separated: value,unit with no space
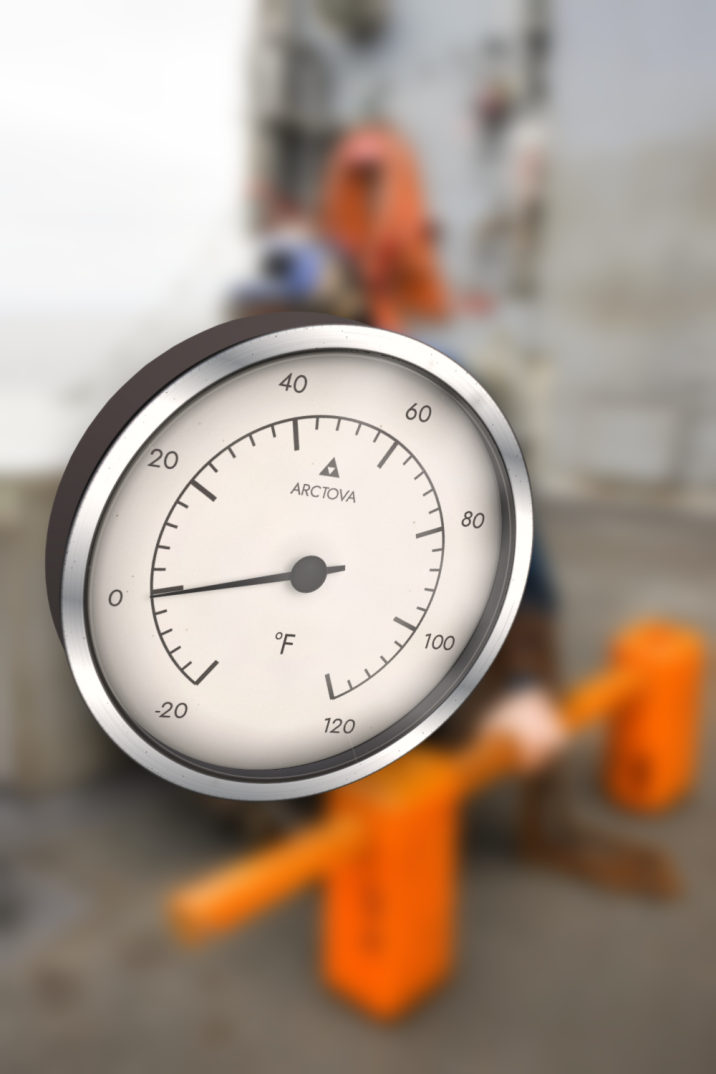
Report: 0,°F
